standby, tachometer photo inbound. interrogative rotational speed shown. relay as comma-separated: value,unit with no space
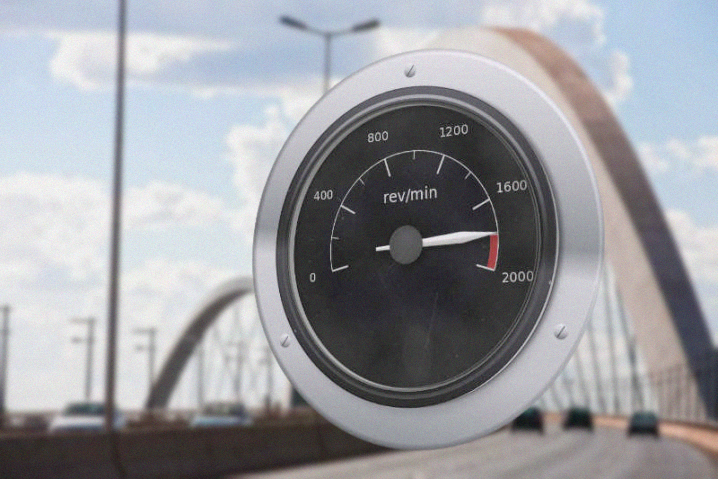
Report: 1800,rpm
